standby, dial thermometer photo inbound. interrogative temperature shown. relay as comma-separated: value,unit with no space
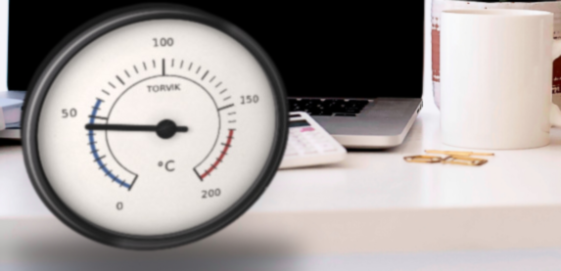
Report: 45,°C
